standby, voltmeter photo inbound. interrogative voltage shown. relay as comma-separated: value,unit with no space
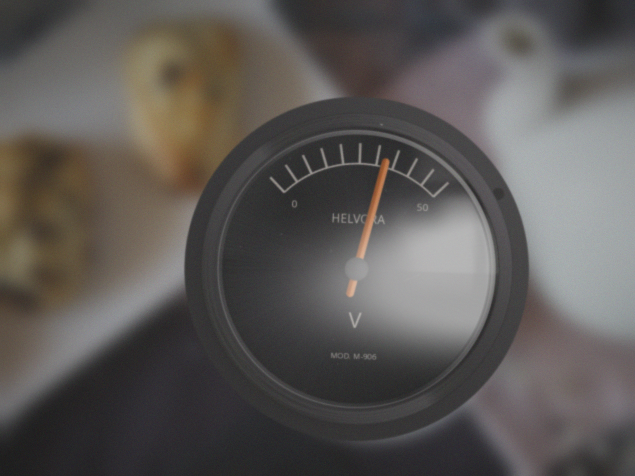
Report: 32.5,V
